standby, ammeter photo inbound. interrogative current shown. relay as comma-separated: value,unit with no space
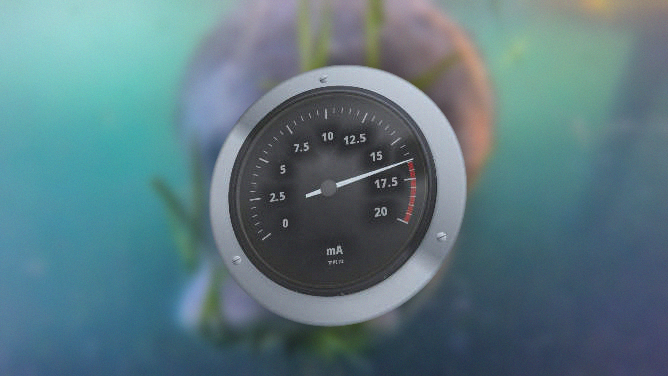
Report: 16.5,mA
